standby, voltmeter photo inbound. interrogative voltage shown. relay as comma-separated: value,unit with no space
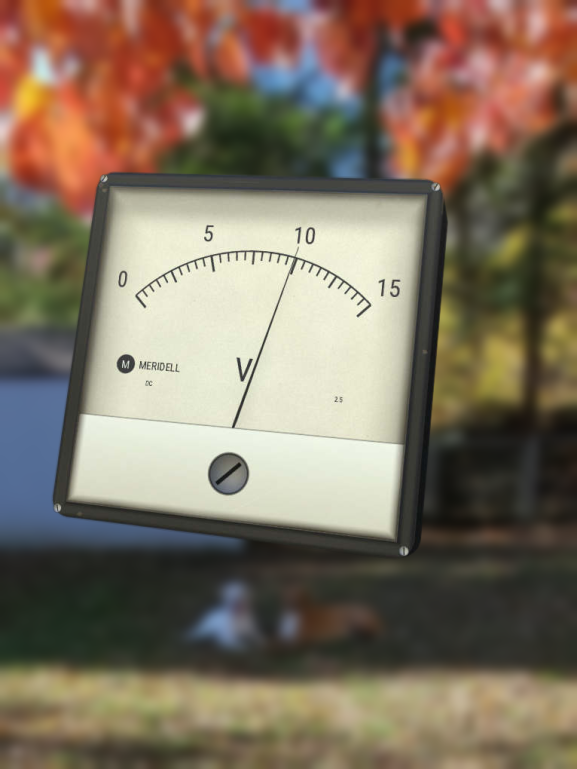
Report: 10,V
